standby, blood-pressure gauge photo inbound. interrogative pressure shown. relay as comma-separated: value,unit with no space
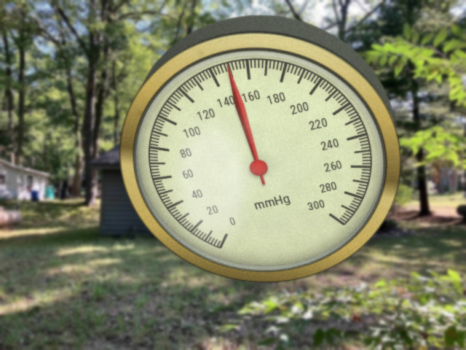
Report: 150,mmHg
